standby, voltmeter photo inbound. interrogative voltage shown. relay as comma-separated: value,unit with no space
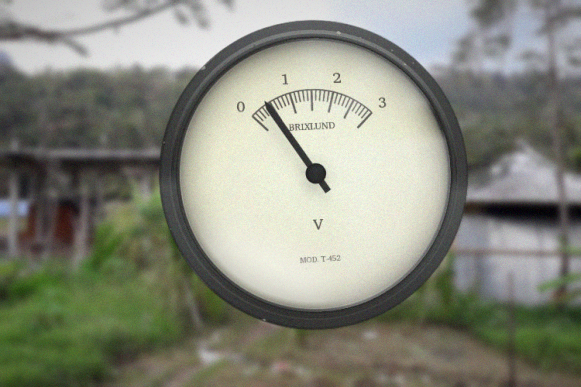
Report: 0.4,V
